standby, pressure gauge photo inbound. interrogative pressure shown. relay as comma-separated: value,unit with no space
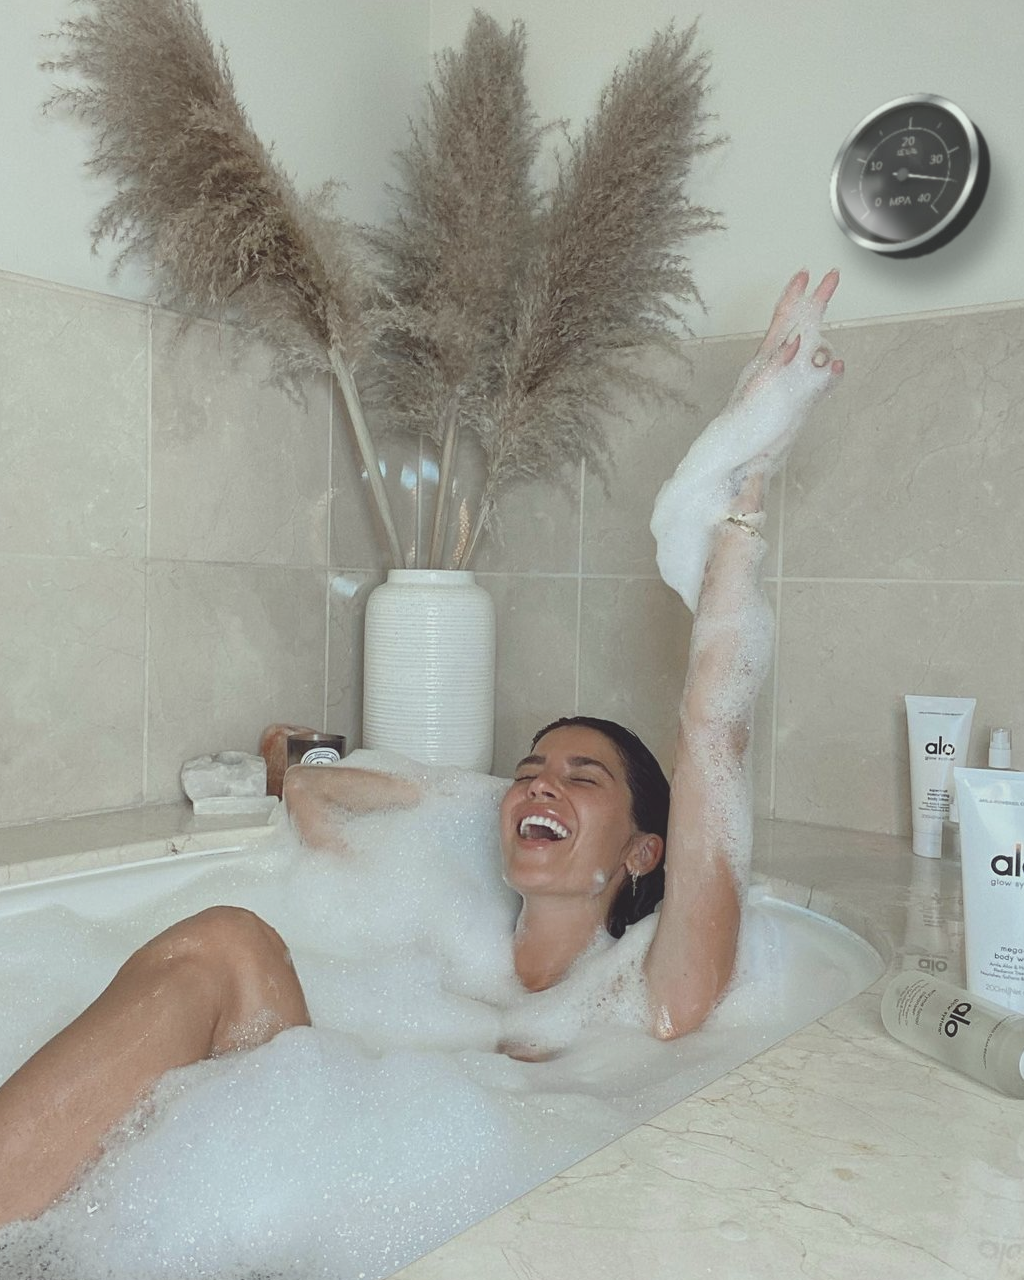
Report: 35,MPa
